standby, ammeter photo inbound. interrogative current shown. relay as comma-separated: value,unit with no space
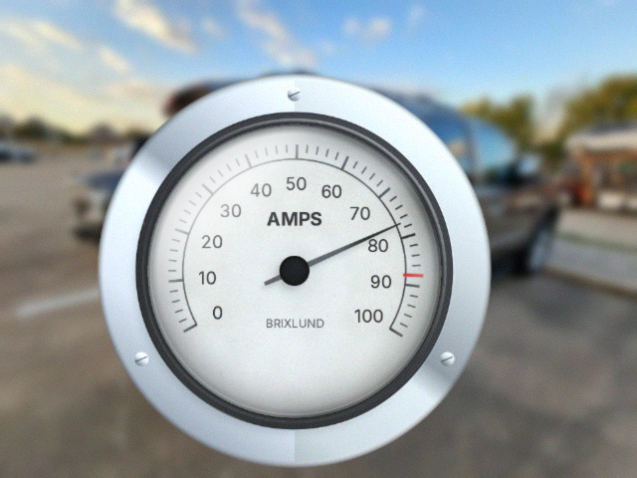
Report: 77,A
